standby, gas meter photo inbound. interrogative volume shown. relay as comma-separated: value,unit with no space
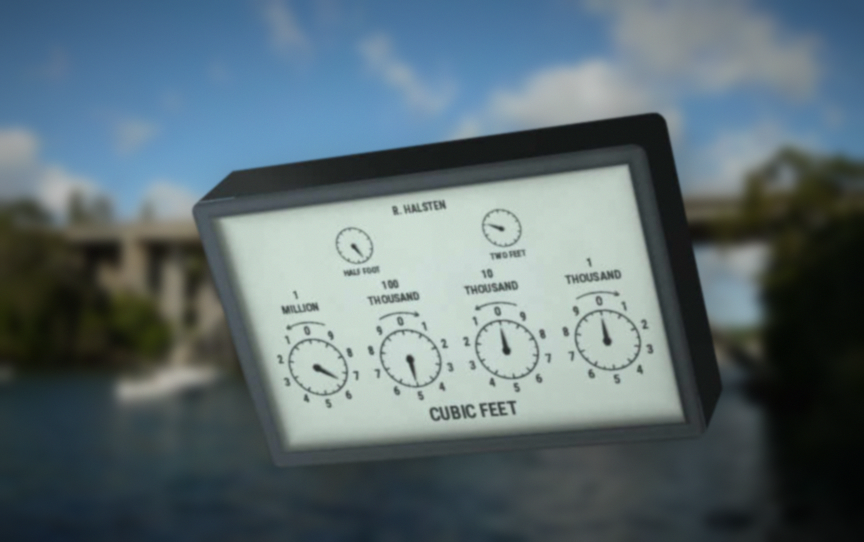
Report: 650000,ft³
